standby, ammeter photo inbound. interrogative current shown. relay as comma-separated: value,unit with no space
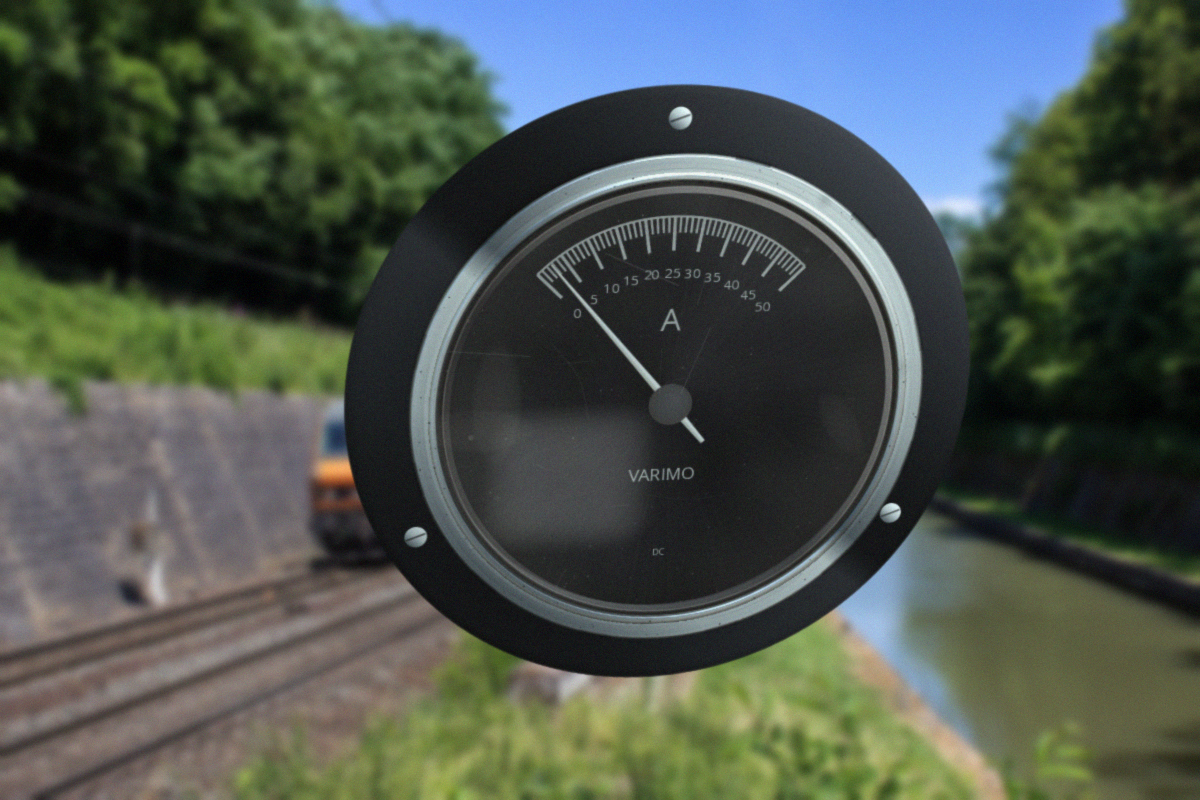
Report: 3,A
